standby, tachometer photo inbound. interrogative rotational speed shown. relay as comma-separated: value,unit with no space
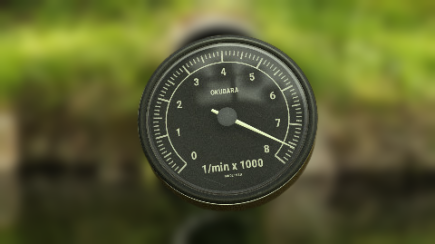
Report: 7600,rpm
